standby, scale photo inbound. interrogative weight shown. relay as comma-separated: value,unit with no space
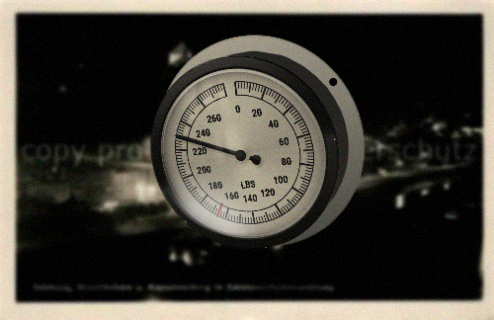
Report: 230,lb
